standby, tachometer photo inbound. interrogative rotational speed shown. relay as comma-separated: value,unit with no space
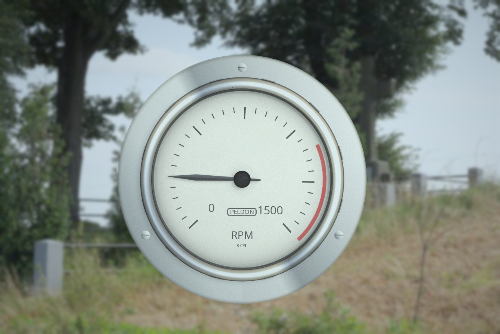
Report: 250,rpm
